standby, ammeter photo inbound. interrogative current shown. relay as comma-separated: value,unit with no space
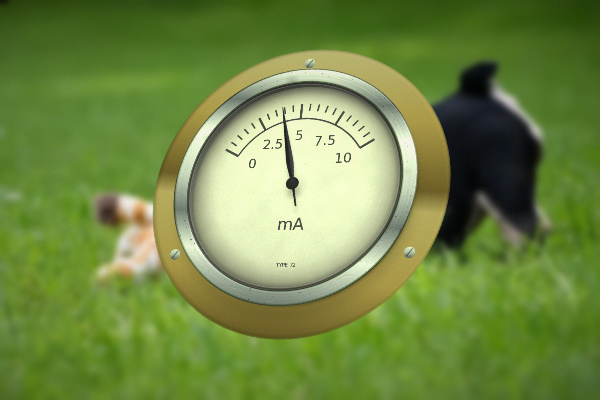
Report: 4,mA
